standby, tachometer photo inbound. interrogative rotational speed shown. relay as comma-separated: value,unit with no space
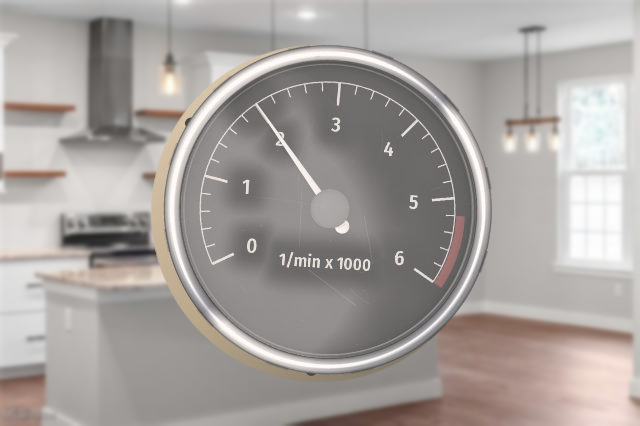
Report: 2000,rpm
